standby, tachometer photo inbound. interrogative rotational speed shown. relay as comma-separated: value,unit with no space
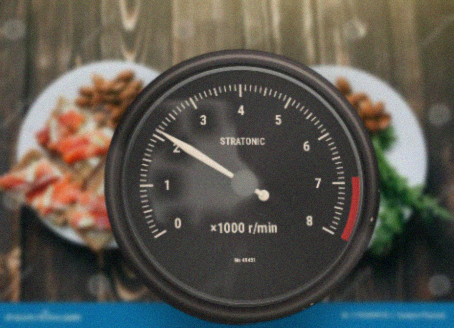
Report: 2100,rpm
